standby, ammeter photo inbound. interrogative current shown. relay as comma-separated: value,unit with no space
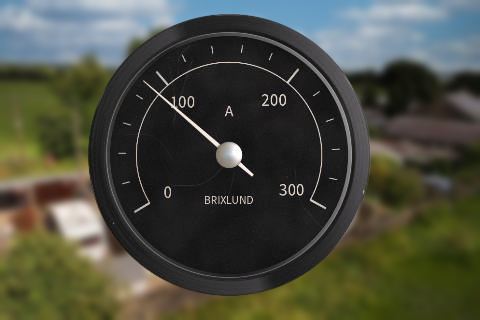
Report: 90,A
